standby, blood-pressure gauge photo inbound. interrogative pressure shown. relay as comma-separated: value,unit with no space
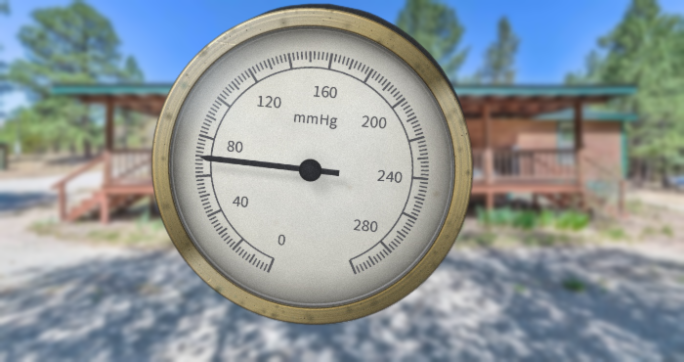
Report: 70,mmHg
